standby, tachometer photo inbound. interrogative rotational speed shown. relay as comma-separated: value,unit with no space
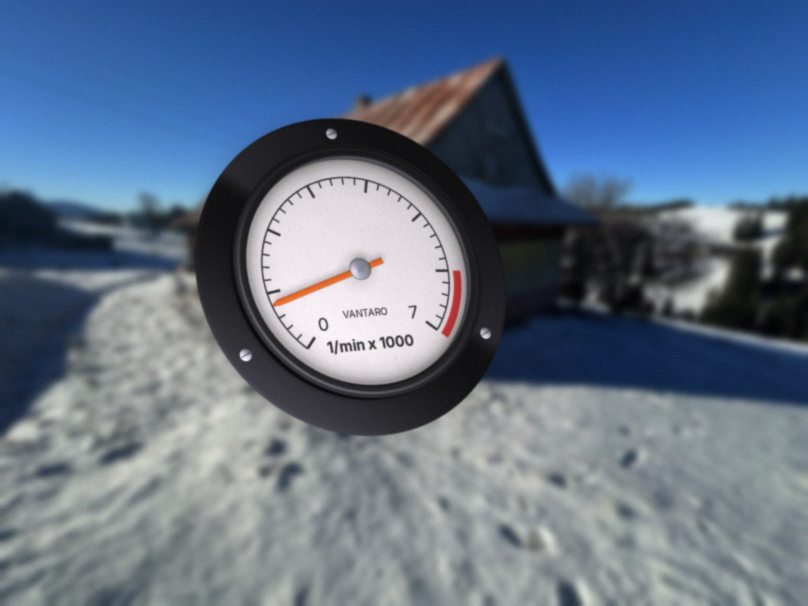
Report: 800,rpm
